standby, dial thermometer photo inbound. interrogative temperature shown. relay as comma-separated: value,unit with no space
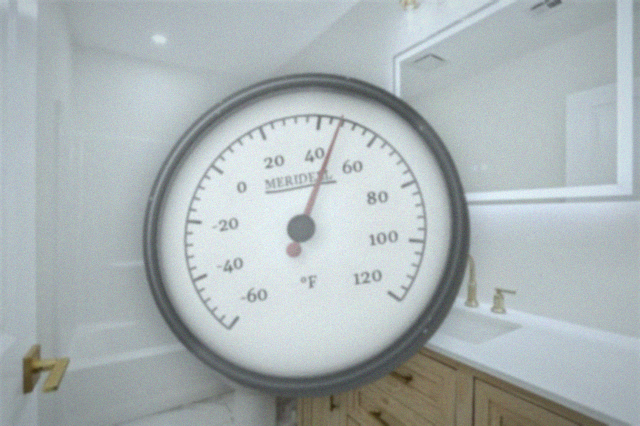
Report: 48,°F
